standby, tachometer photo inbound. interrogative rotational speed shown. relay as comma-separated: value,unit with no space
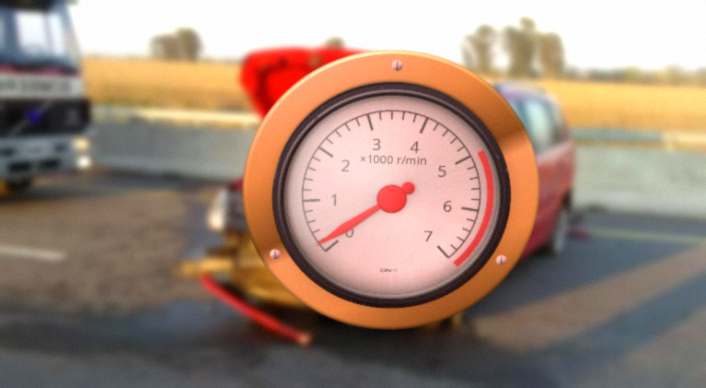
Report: 200,rpm
